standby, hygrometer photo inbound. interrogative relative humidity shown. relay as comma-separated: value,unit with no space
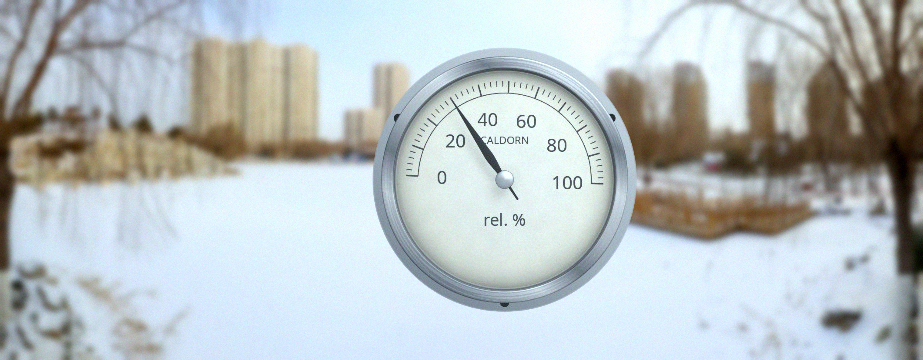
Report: 30,%
